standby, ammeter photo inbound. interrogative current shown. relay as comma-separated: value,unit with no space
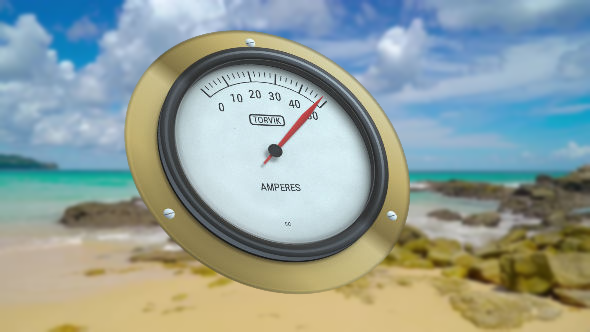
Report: 48,A
